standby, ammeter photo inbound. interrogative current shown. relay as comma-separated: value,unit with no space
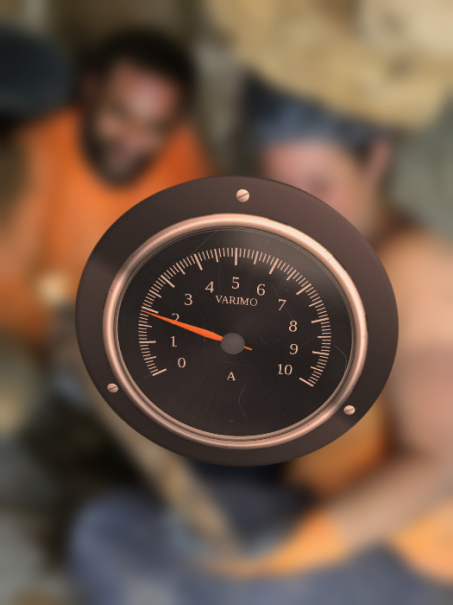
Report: 2,A
